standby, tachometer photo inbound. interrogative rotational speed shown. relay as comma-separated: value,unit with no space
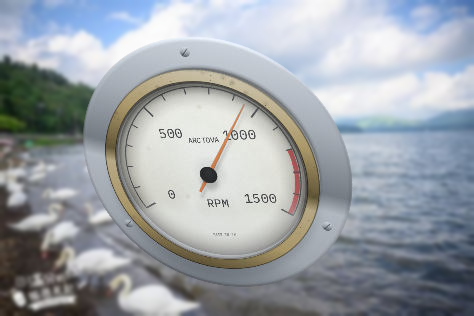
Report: 950,rpm
